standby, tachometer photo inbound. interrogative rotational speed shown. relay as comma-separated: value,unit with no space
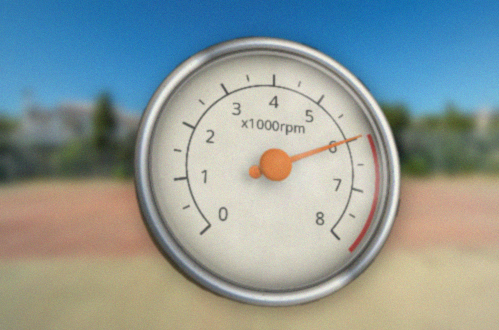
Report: 6000,rpm
